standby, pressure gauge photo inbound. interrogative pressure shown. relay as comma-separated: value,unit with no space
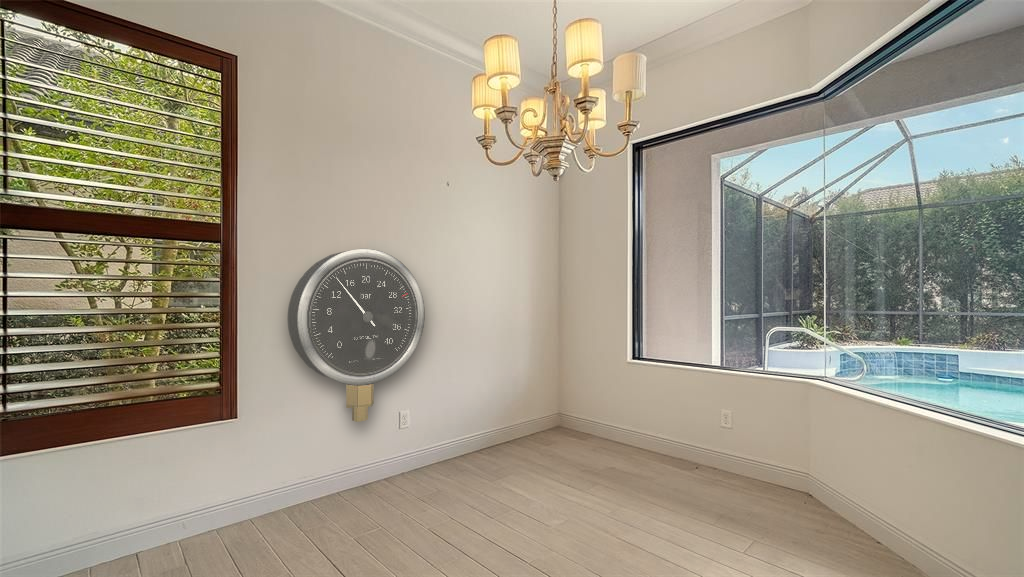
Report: 14,bar
